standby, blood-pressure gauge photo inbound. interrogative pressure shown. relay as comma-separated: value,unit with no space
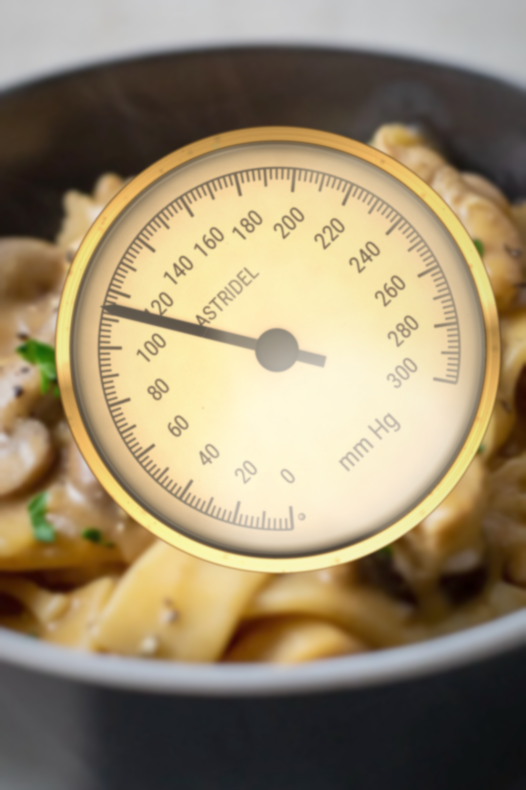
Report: 114,mmHg
